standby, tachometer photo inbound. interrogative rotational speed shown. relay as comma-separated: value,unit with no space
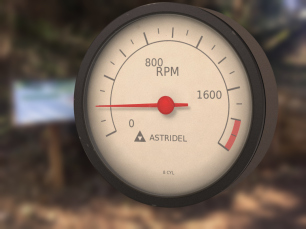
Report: 200,rpm
